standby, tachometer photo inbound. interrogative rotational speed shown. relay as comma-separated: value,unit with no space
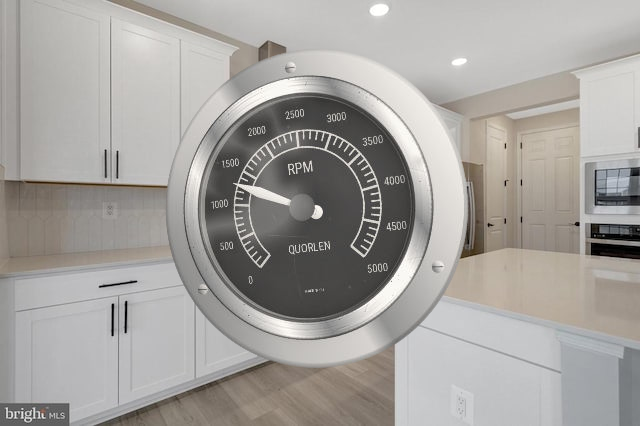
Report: 1300,rpm
